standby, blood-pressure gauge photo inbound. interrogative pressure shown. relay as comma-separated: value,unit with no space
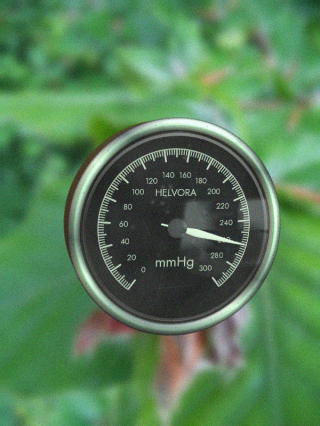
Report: 260,mmHg
